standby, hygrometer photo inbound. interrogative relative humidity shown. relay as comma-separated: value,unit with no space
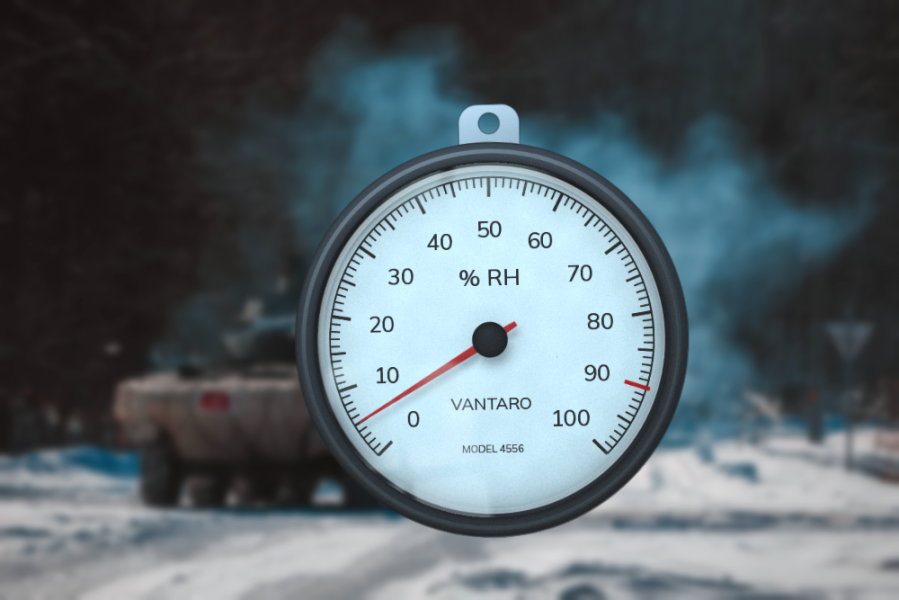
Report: 5,%
